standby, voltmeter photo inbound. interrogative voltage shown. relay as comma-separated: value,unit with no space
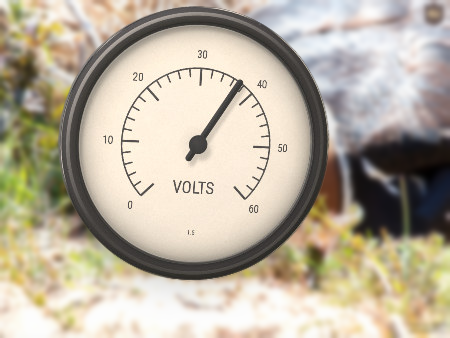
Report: 37,V
